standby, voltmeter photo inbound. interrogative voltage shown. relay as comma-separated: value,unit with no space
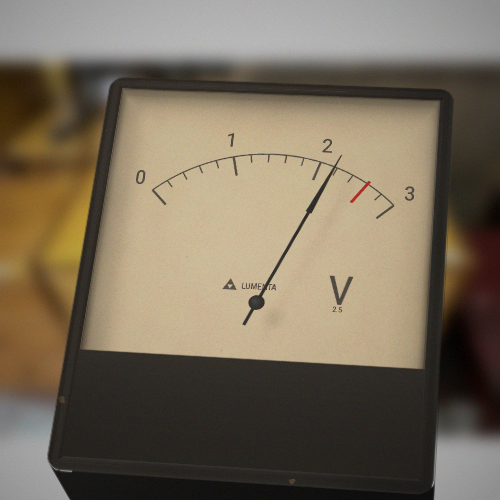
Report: 2.2,V
